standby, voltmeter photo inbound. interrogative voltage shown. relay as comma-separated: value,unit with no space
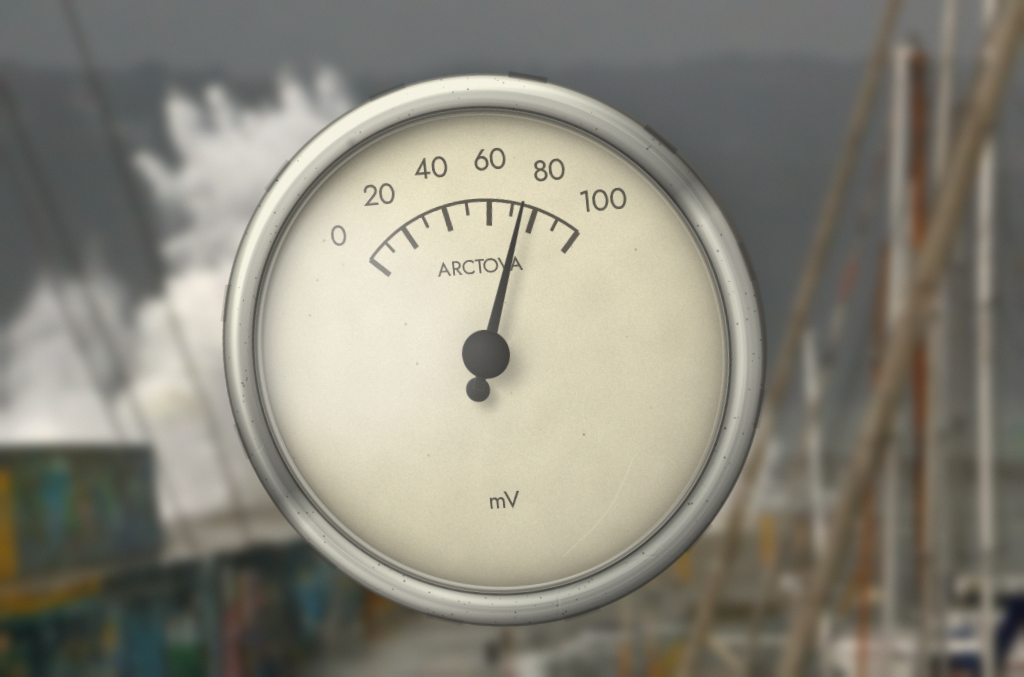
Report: 75,mV
